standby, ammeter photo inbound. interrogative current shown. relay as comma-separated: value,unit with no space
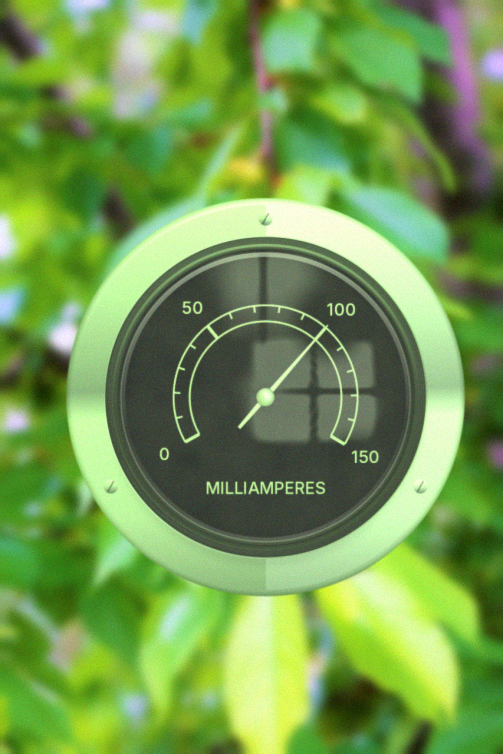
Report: 100,mA
